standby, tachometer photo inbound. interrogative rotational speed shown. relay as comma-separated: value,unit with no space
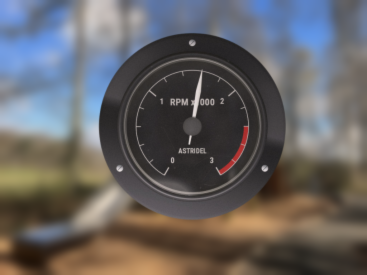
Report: 1600,rpm
